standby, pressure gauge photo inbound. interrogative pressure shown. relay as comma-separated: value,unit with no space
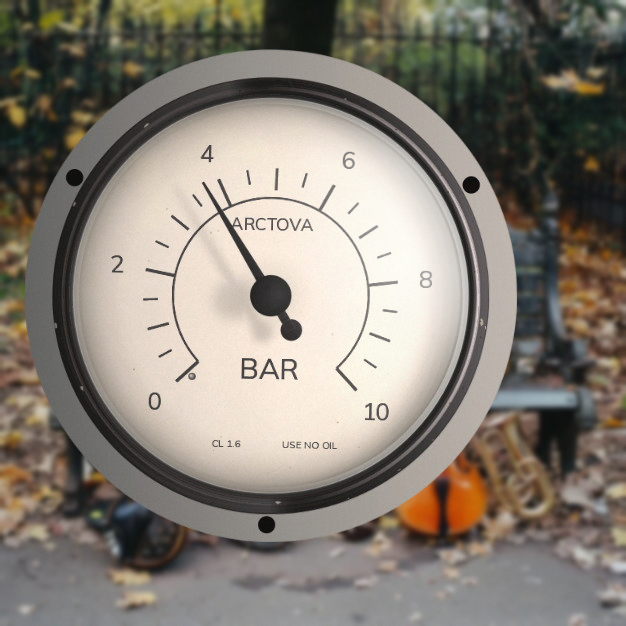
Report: 3.75,bar
